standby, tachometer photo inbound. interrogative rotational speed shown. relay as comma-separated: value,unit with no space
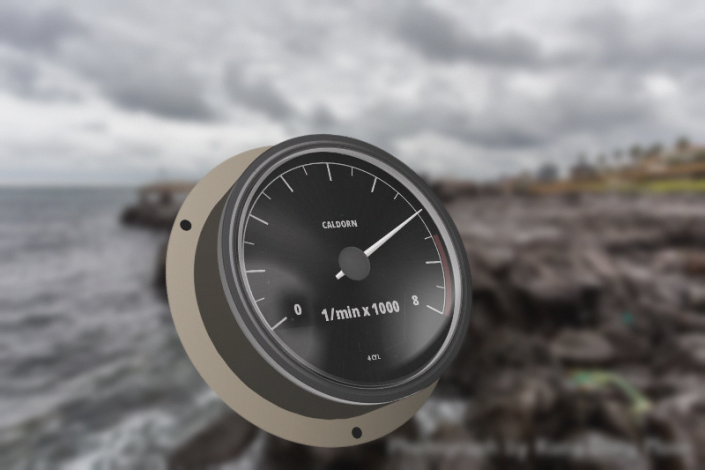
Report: 6000,rpm
